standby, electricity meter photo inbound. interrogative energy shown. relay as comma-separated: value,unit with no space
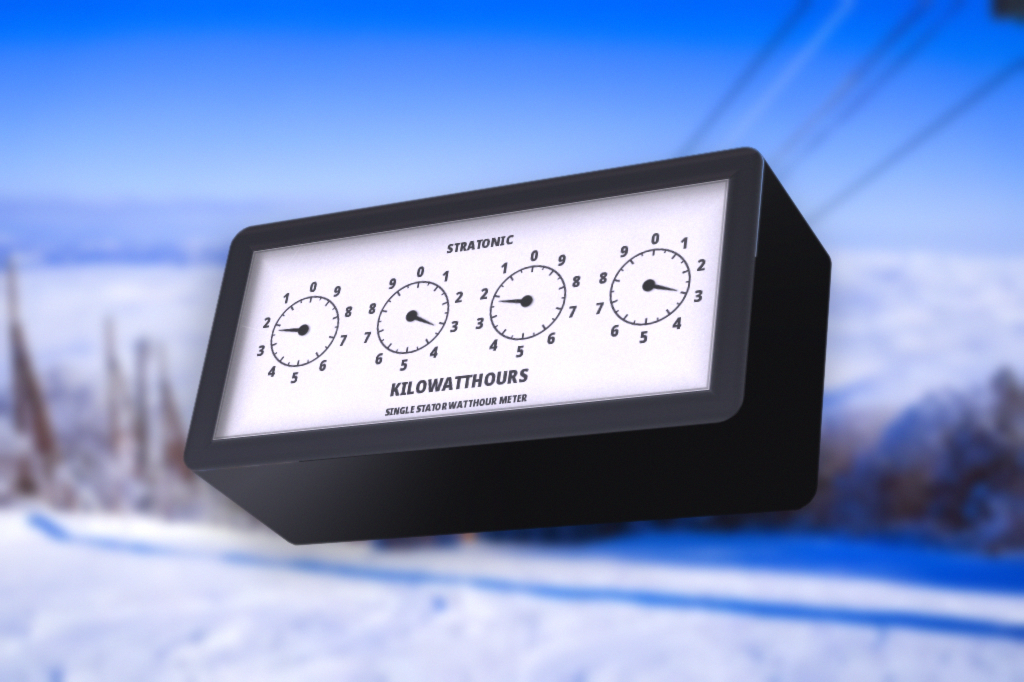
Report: 2323,kWh
